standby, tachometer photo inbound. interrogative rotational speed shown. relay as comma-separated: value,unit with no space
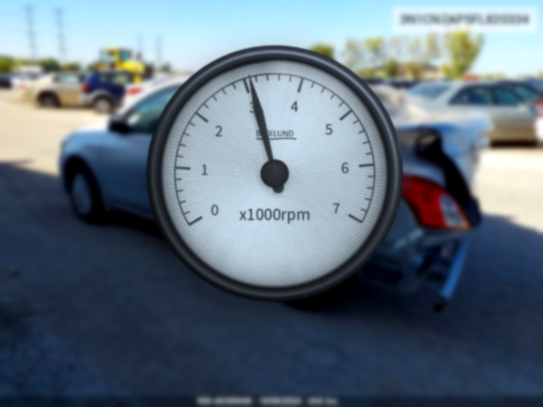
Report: 3100,rpm
